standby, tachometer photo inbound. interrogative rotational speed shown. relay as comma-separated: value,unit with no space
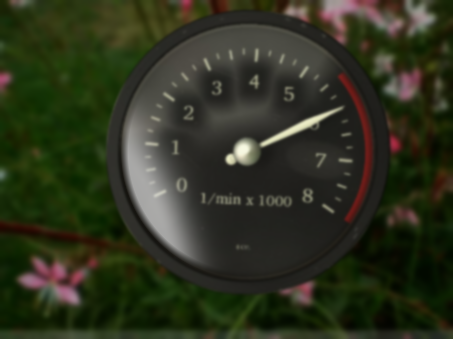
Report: 6000,rpm
